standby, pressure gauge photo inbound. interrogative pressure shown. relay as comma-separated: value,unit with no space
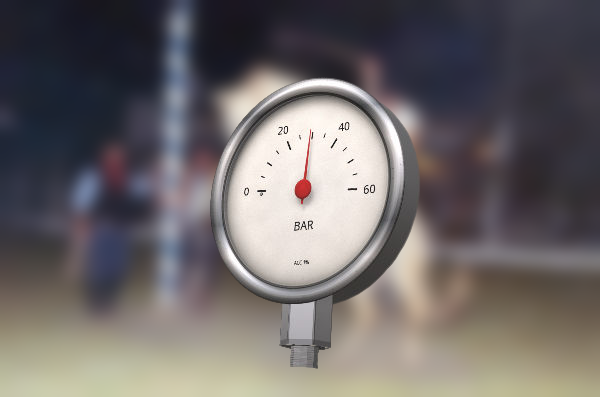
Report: 30,bar
